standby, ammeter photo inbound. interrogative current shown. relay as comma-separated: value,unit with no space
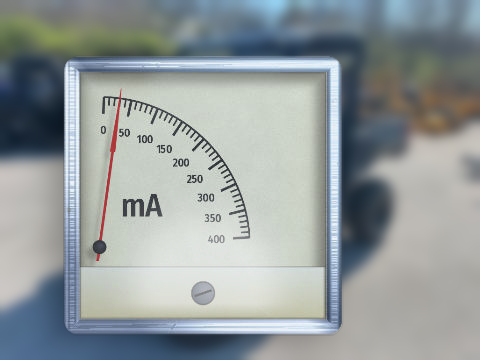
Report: 30,mA
